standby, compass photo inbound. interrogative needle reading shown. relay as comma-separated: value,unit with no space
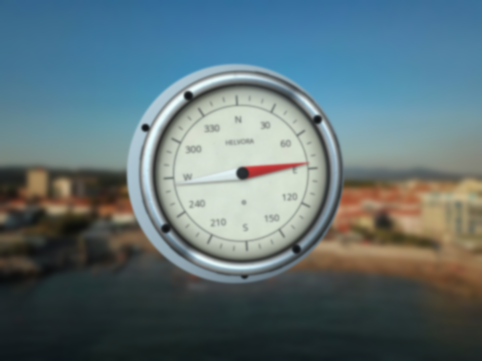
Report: 85,°
